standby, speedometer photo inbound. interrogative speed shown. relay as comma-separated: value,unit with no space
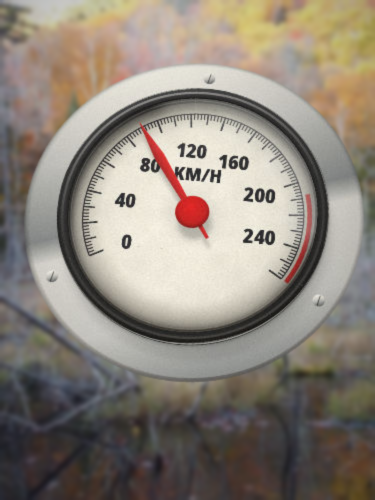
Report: 90,km/h
